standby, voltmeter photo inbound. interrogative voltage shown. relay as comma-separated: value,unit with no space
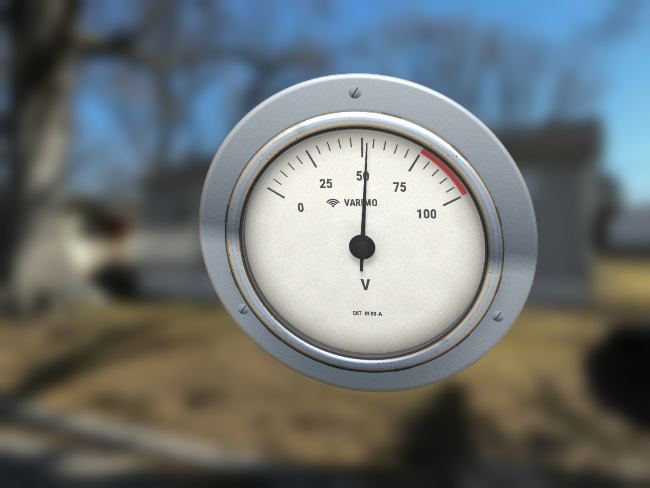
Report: 52.5,V
